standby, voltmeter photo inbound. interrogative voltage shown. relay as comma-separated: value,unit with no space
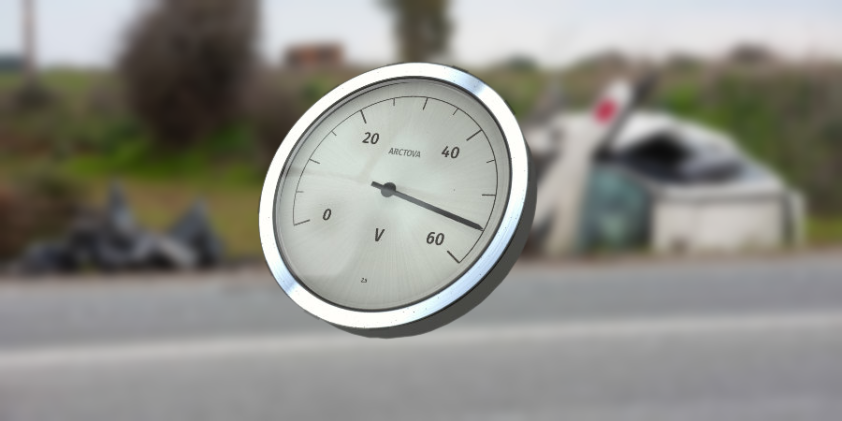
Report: 55,V
